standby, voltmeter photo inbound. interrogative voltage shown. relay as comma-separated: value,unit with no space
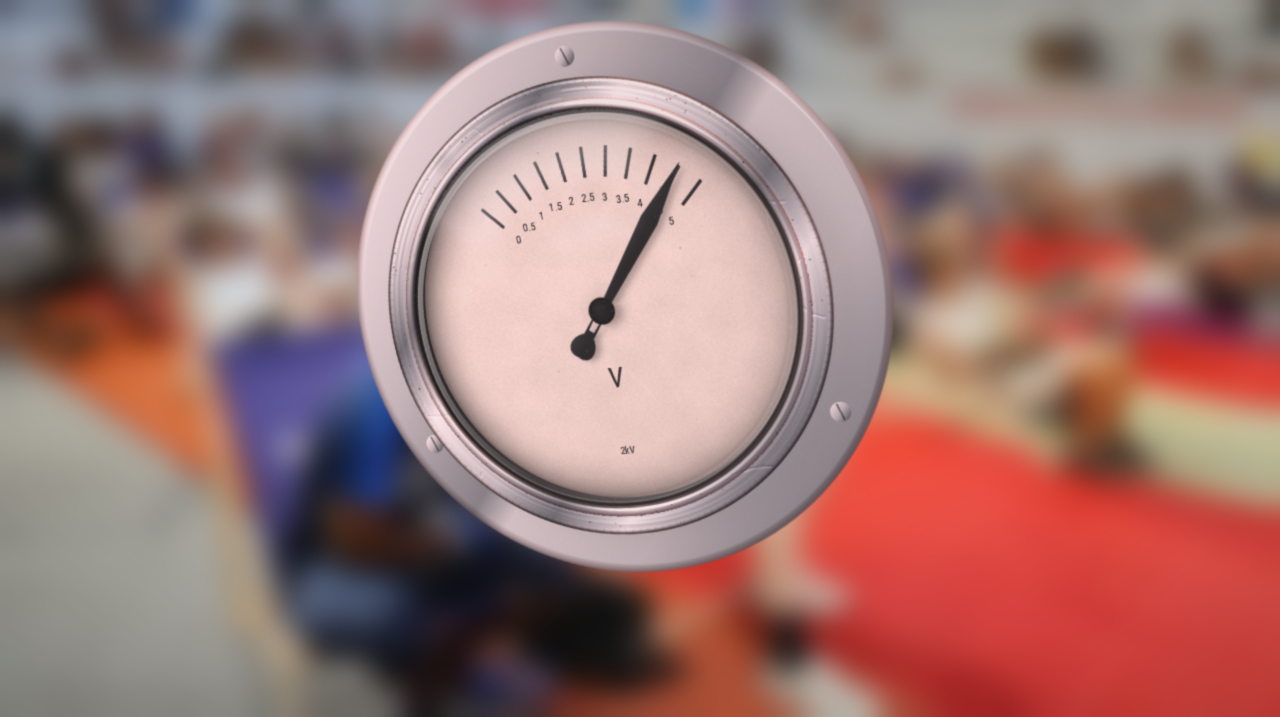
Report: 4.5,V
